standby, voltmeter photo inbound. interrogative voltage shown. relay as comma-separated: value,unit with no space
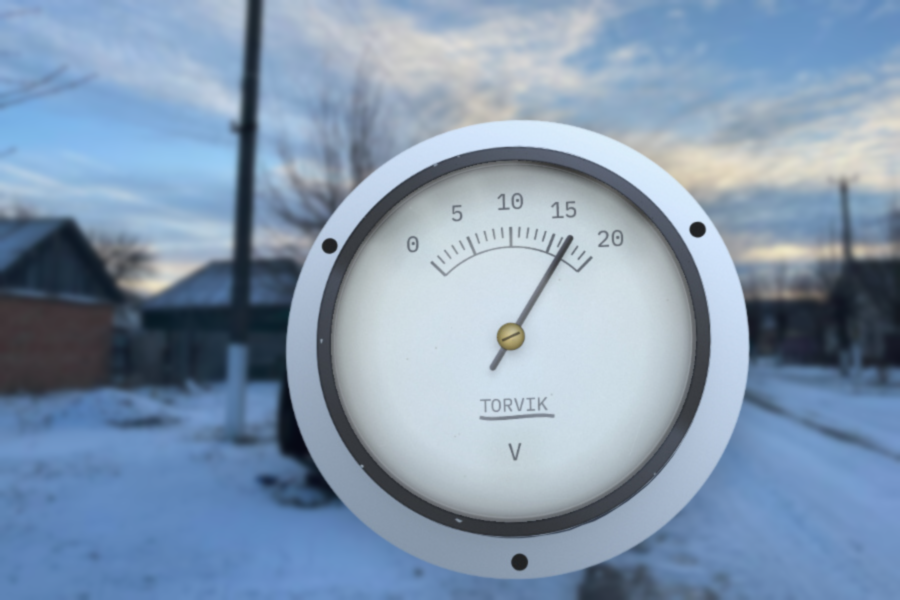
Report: 17,V
